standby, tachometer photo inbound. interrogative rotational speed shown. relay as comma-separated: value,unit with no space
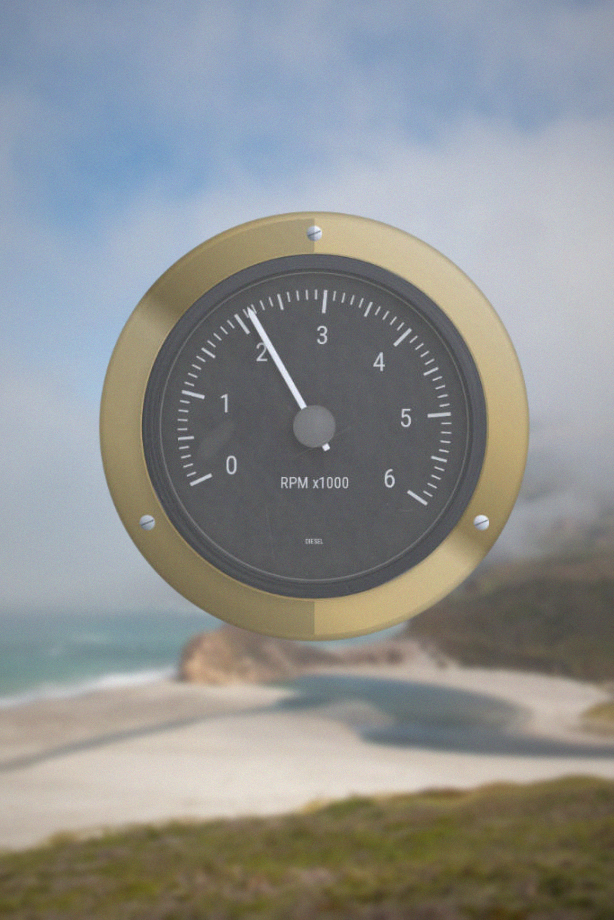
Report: 2150,rpm
